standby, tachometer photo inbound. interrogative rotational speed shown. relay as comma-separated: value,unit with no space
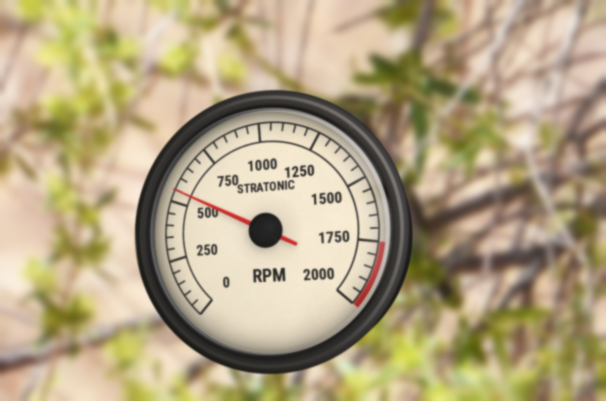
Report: 550,rpm
